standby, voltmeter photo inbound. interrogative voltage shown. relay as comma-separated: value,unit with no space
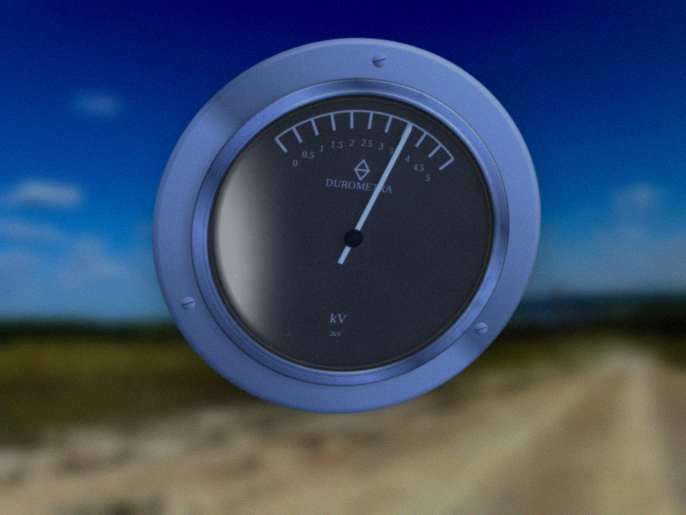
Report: 3.5,kV
